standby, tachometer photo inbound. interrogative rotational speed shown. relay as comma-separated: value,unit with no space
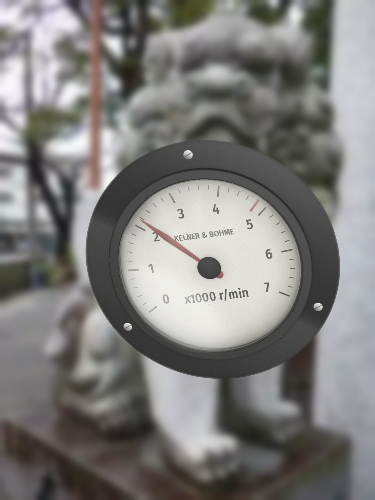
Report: 2200,rpm
